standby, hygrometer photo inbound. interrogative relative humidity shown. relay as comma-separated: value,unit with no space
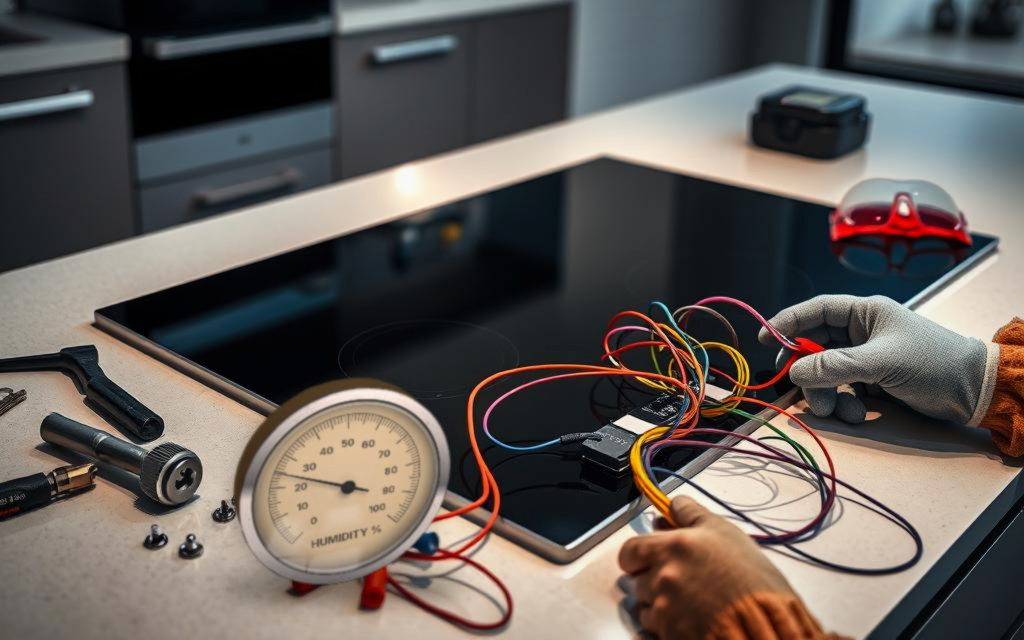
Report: 25,%
